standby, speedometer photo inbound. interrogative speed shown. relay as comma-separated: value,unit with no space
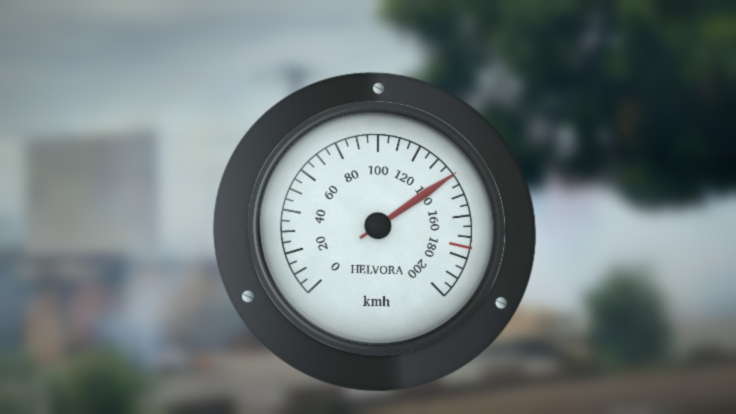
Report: 140,km/h
